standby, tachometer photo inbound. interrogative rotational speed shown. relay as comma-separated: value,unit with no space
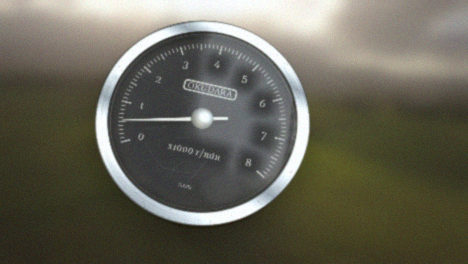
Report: 500,rpm
